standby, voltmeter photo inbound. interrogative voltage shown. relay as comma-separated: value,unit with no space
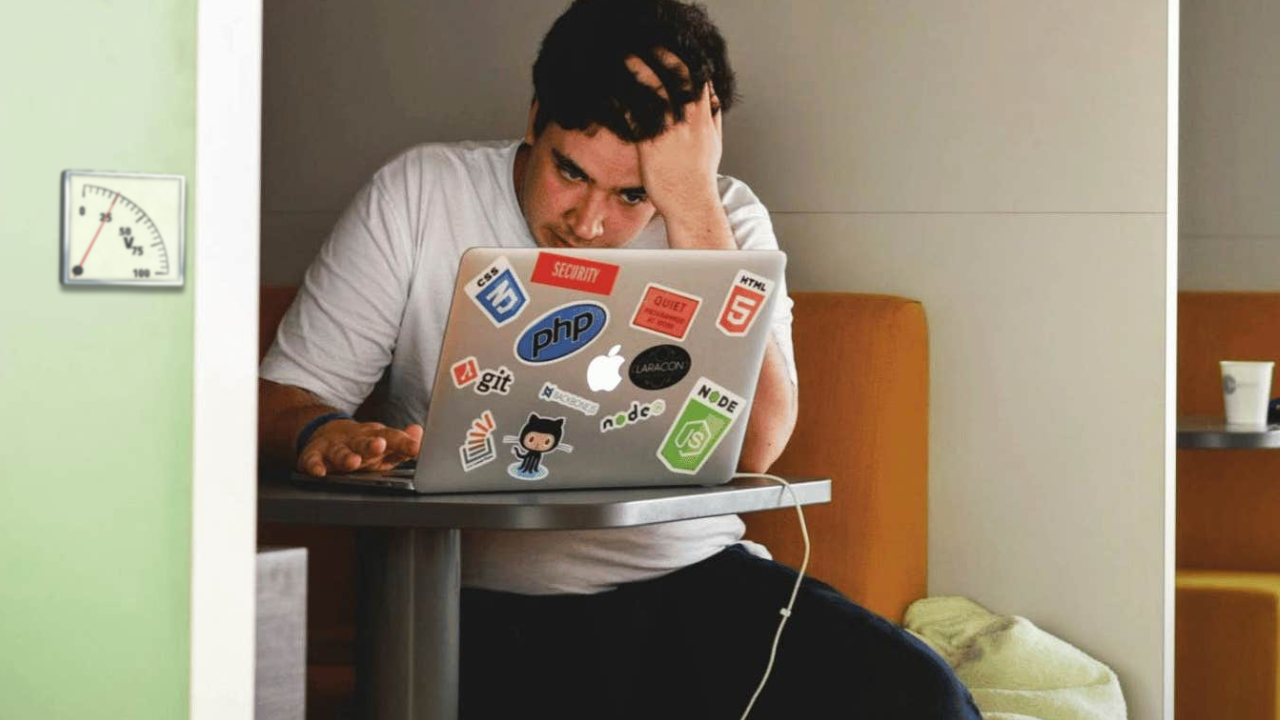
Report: 25,V
